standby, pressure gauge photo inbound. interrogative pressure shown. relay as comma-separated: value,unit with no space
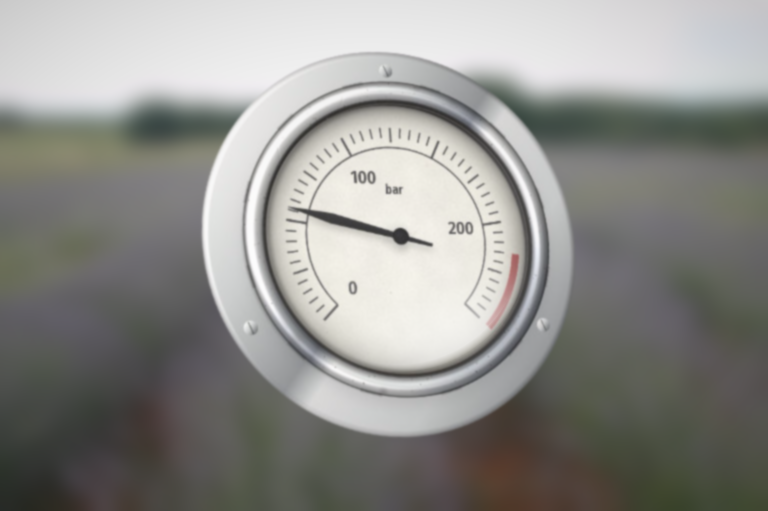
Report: 55,bar
